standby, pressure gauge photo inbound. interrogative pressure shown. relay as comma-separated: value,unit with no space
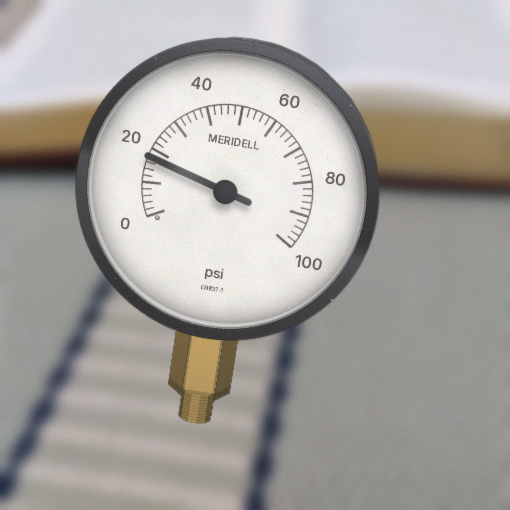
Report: 18,psi
